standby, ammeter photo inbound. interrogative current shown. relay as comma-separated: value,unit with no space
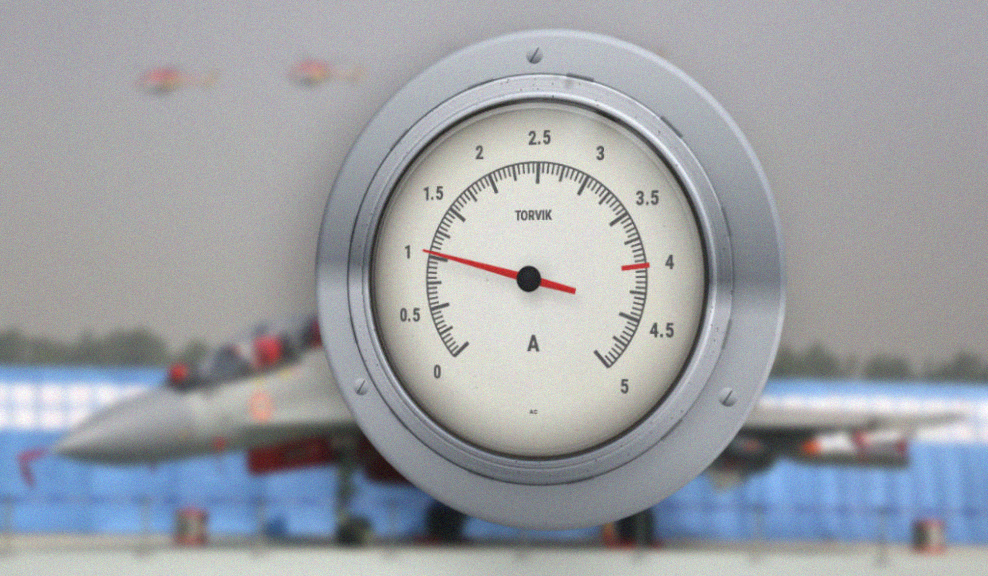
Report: 1.05,A
